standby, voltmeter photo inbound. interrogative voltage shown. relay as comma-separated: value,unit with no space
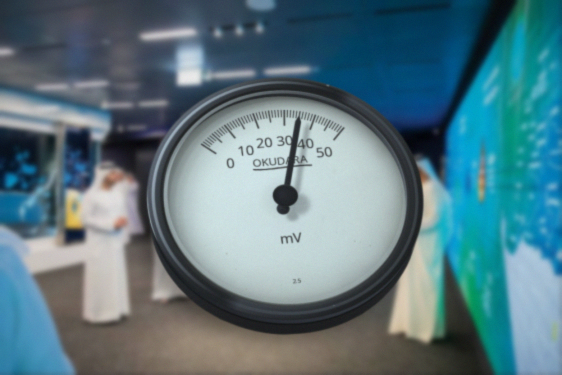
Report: 35,mV
